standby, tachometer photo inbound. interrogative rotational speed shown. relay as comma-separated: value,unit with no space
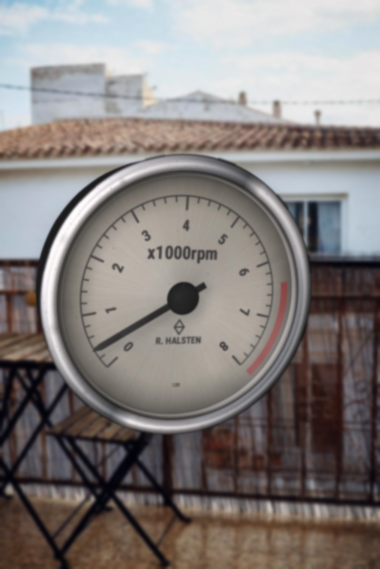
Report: 400,rpm
